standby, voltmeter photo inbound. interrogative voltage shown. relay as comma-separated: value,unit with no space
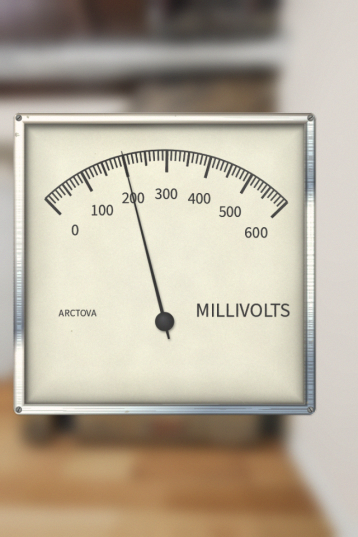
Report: 200,mV
